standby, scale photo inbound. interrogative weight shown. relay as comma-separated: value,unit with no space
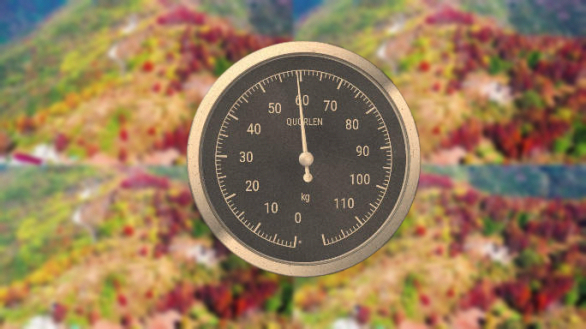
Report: 59,kg
